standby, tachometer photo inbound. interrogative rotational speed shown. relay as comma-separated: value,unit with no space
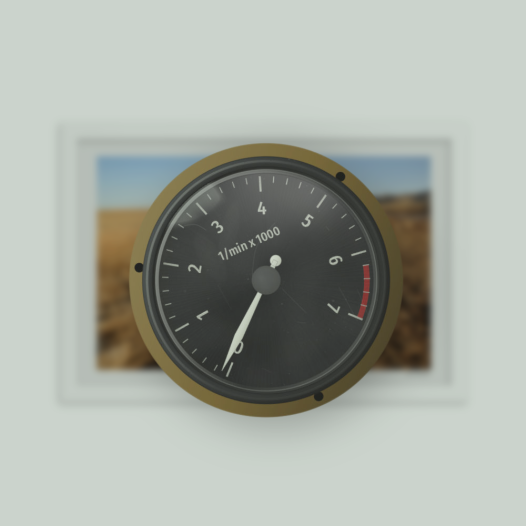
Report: 100,rpm
